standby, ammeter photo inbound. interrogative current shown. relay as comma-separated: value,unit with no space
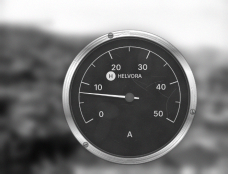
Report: 7.5,A
